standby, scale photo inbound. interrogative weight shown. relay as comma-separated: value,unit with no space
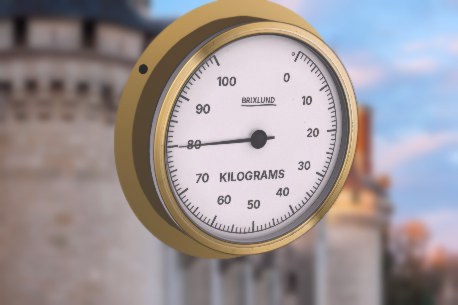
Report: 80,kg
